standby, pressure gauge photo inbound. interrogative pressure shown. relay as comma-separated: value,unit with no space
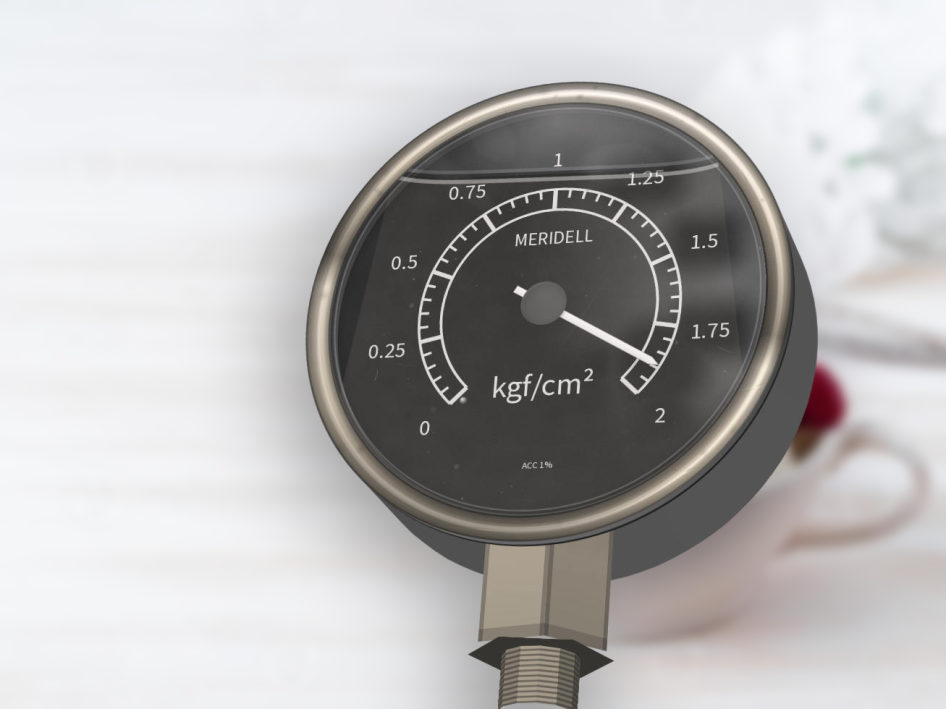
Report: 1.9,kg/cm²
